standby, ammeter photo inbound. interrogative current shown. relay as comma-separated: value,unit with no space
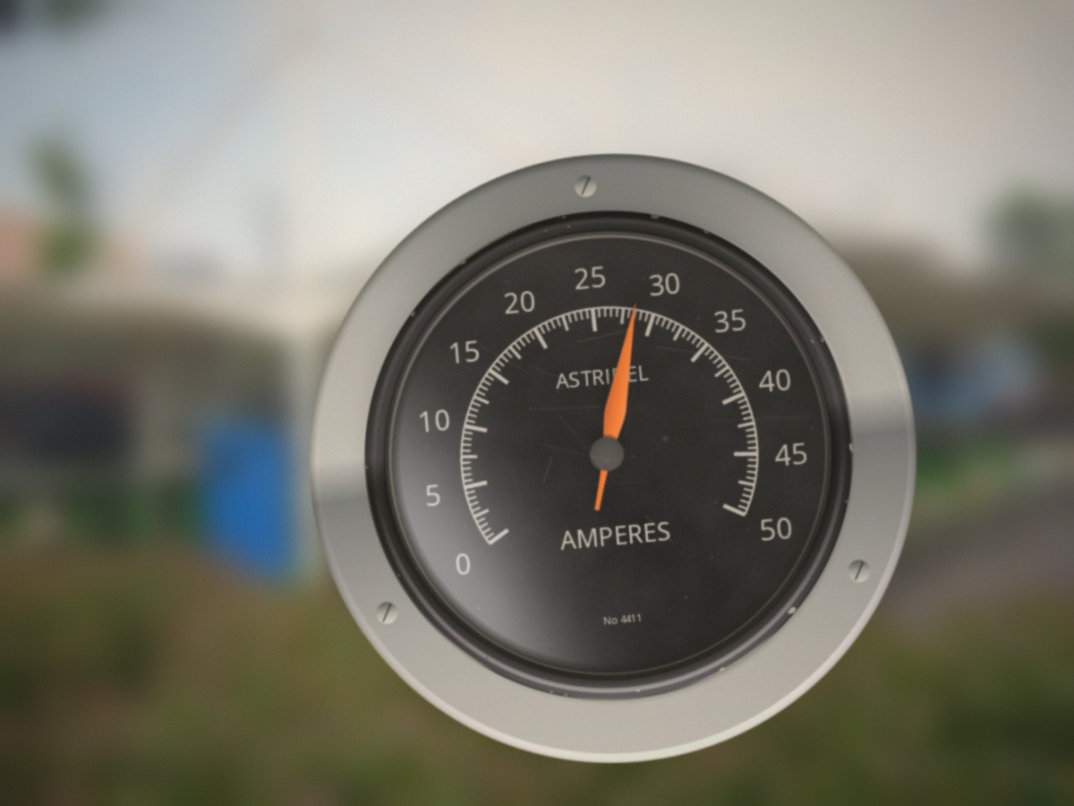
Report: 28.5,A
